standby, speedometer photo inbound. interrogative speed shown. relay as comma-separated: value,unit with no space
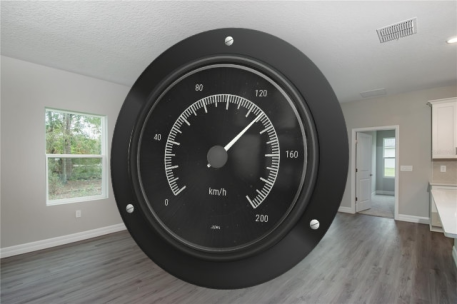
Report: 130,km/h
